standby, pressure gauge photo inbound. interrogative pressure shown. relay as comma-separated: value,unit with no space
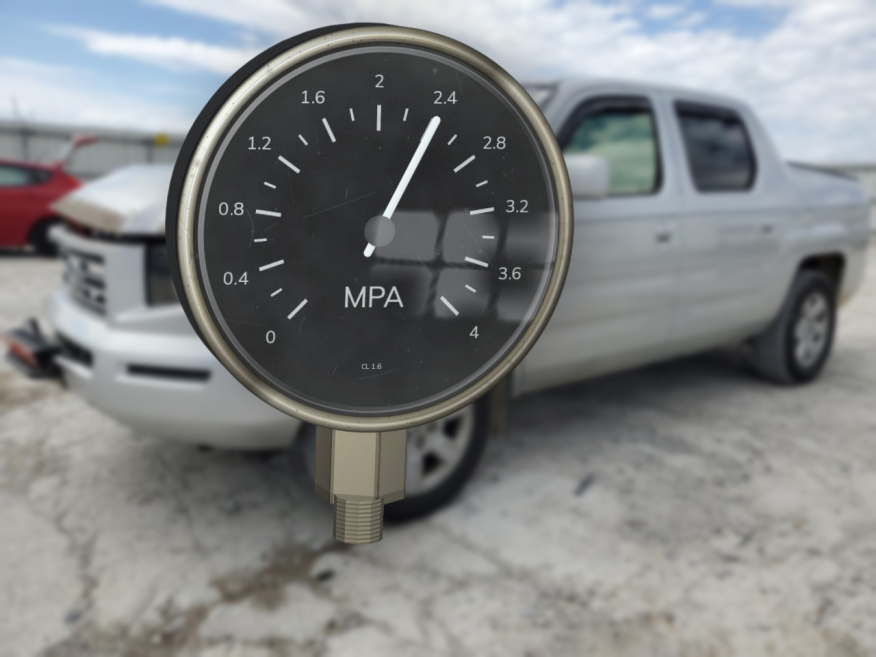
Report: 2.4,MPa
